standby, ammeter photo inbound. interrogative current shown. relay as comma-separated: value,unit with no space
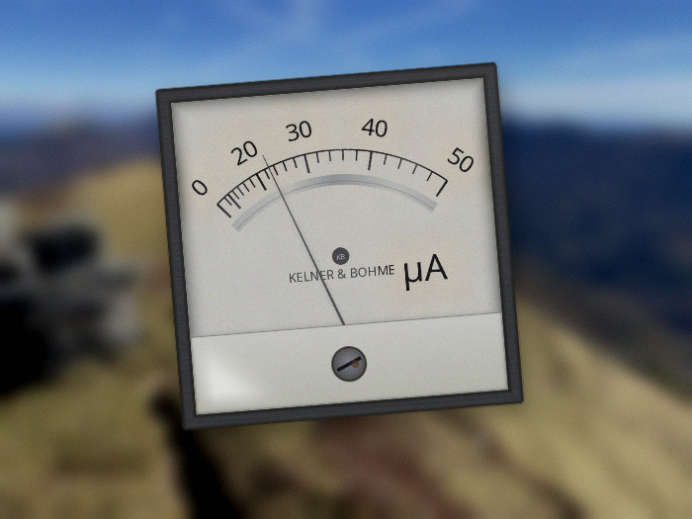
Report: 23,µA
